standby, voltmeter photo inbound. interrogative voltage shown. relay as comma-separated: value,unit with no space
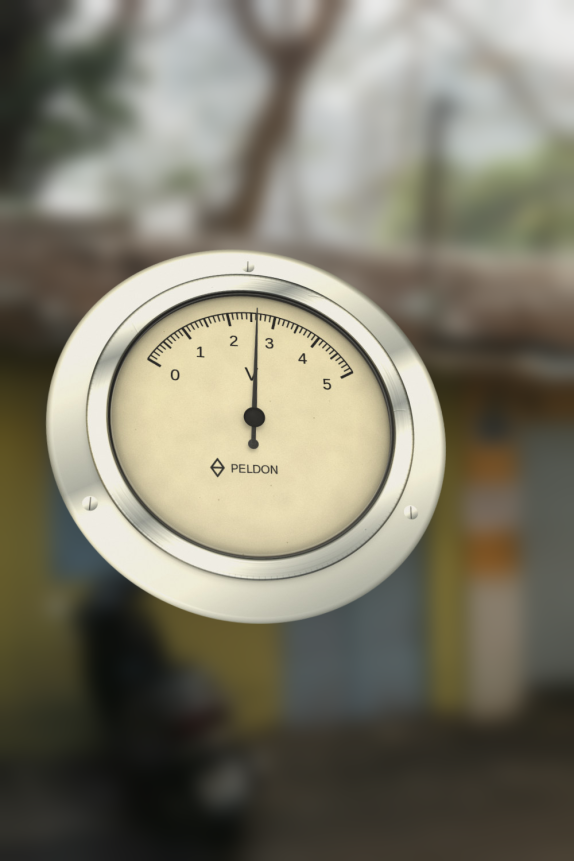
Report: 2.6,V
